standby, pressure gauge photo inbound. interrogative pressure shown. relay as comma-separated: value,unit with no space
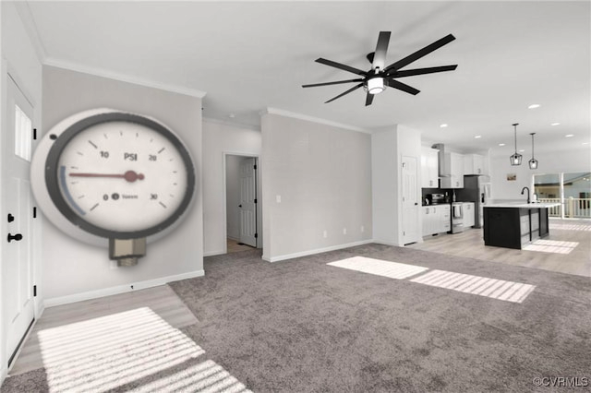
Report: 5,psi
